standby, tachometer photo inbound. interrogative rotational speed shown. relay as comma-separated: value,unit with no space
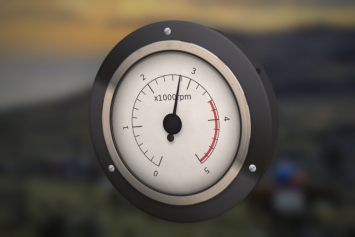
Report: 2800,rpm
